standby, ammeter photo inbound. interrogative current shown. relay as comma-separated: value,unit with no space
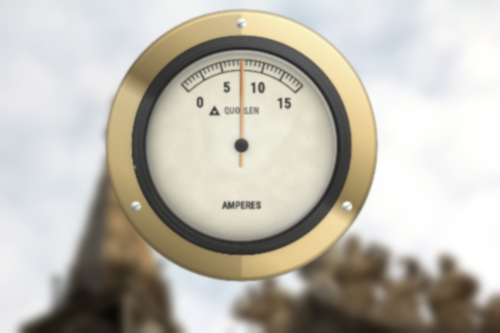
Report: 7.5,A
